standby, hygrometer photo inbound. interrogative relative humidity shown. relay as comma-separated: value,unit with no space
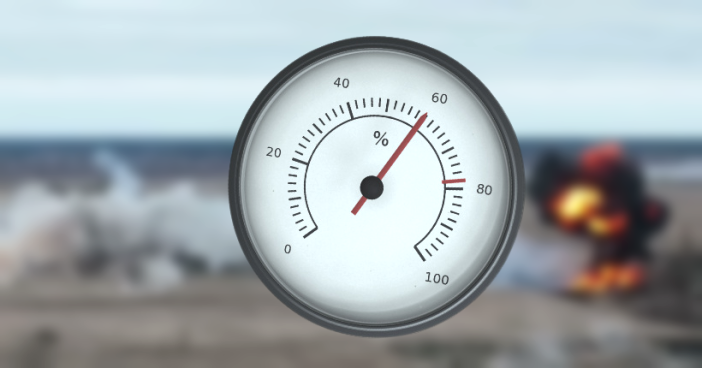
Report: 60,%
